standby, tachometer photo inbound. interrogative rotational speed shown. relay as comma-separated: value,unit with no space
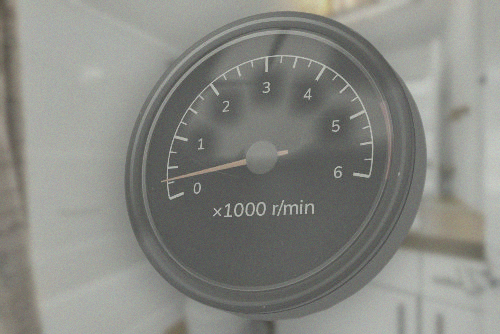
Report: 250,rpm
